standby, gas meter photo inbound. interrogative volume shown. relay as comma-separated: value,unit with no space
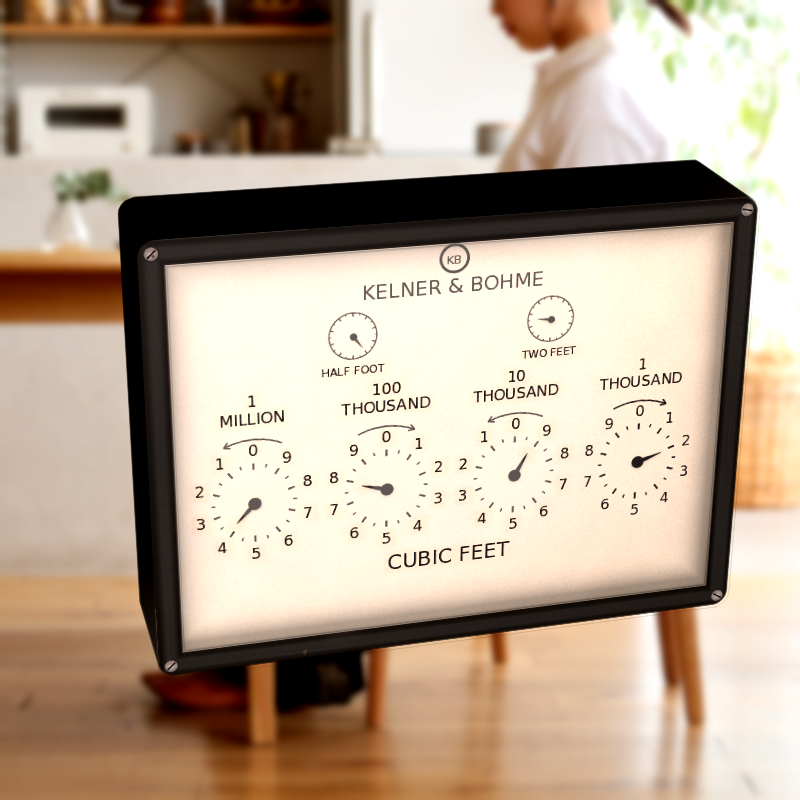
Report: 379200,ft³
